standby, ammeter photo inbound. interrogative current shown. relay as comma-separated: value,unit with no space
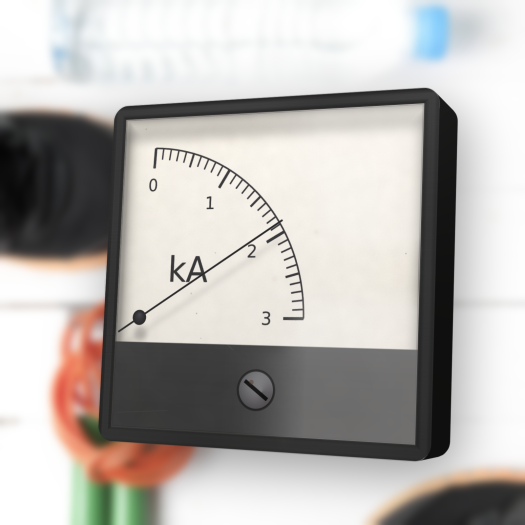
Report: 1.9,kA
